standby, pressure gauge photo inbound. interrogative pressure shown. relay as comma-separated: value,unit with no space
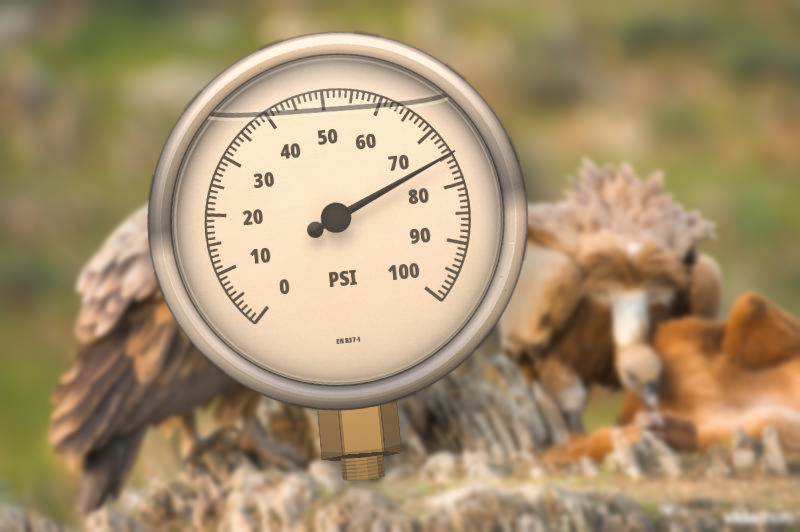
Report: 75,psi
